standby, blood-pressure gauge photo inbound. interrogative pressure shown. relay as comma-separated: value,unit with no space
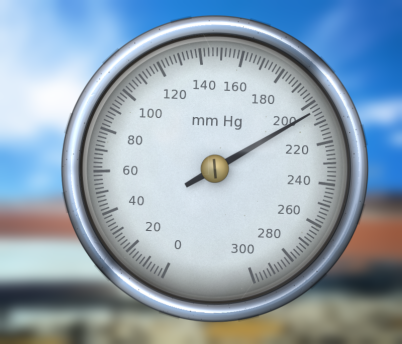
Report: 204,mmHg
